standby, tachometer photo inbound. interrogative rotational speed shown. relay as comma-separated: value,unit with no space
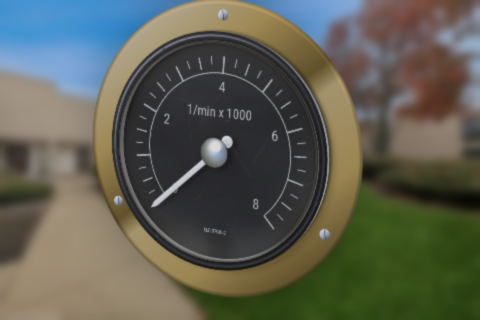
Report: 0,rpm
